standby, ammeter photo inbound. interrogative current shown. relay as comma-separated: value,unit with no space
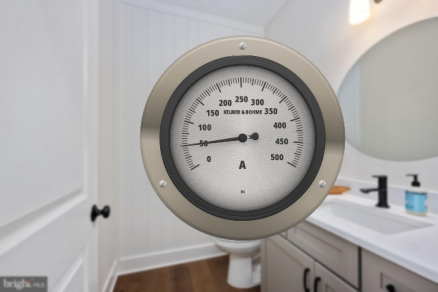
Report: 50,A
